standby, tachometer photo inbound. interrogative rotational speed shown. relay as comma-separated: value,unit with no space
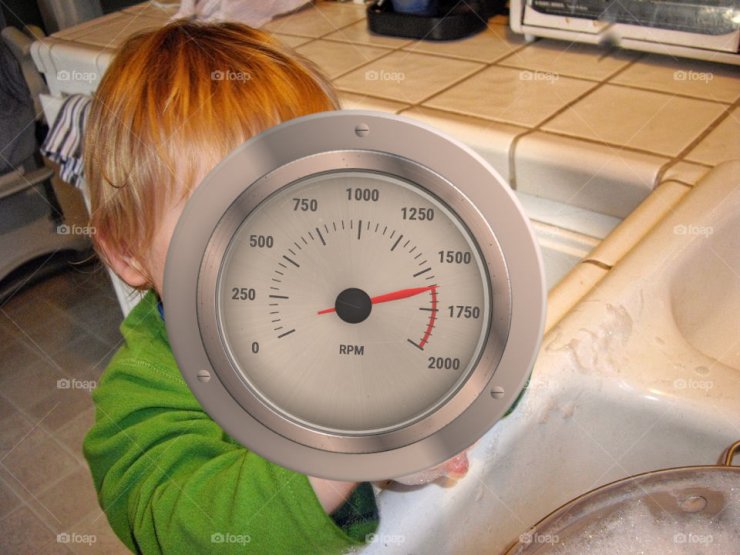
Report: 1600,rpm
